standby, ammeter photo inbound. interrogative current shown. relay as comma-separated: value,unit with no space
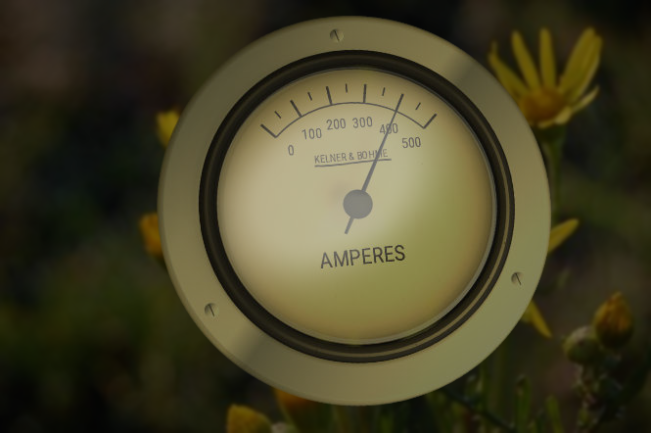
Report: 400,A
